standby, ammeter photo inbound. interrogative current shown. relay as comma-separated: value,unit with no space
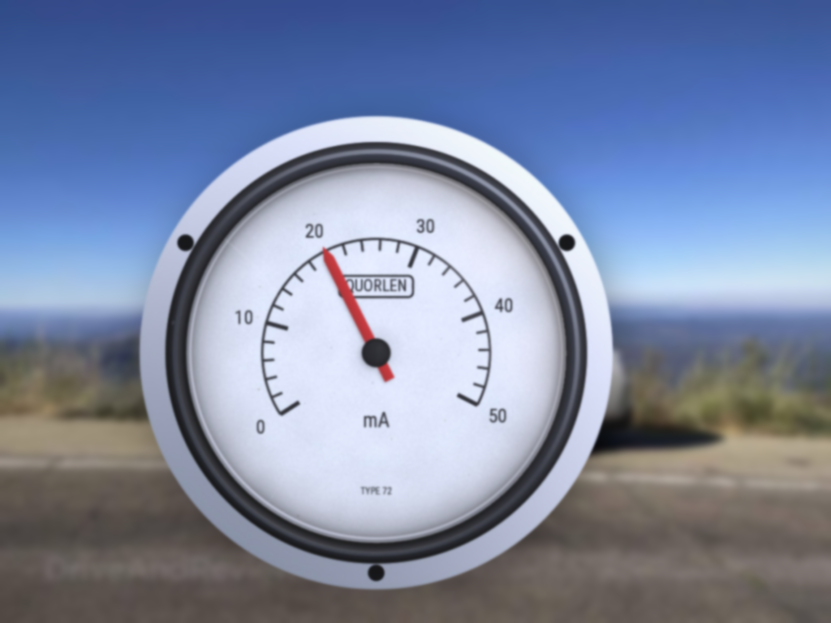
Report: 20,mA
